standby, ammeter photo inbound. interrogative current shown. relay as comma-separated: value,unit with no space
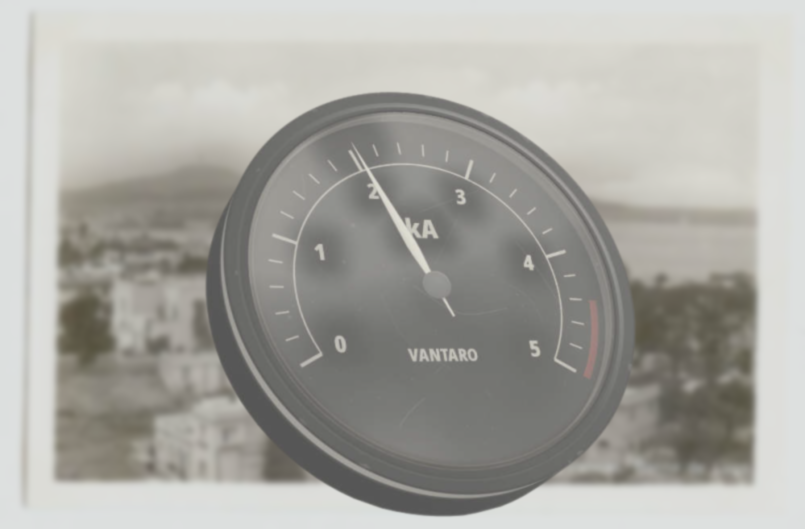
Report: 2,kA
